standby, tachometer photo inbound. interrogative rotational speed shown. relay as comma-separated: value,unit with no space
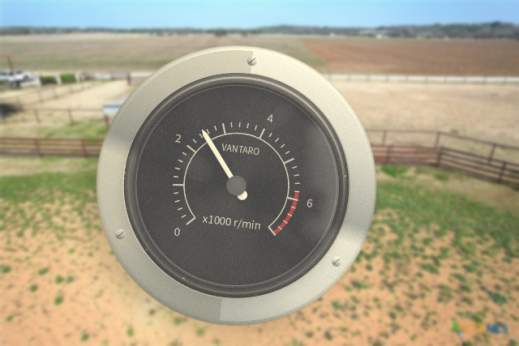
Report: 2500,rpm
